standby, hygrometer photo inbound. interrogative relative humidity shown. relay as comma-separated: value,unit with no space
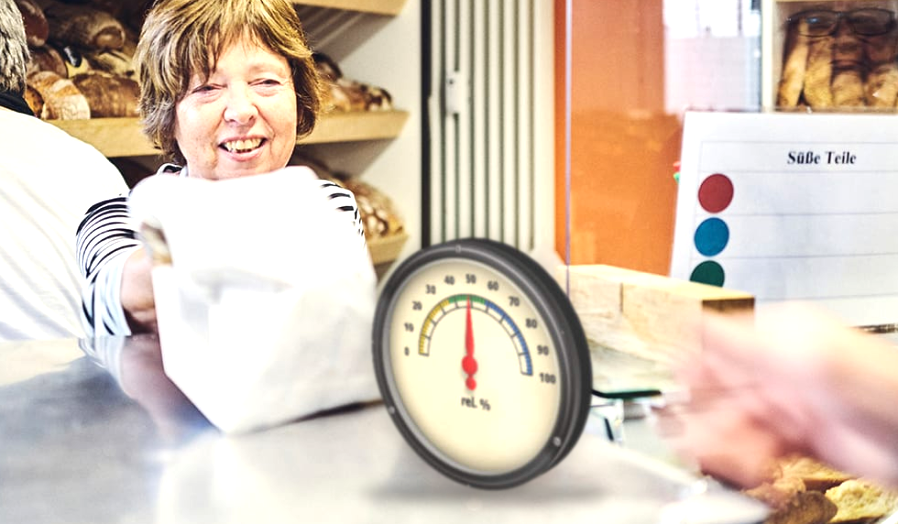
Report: 50,%
